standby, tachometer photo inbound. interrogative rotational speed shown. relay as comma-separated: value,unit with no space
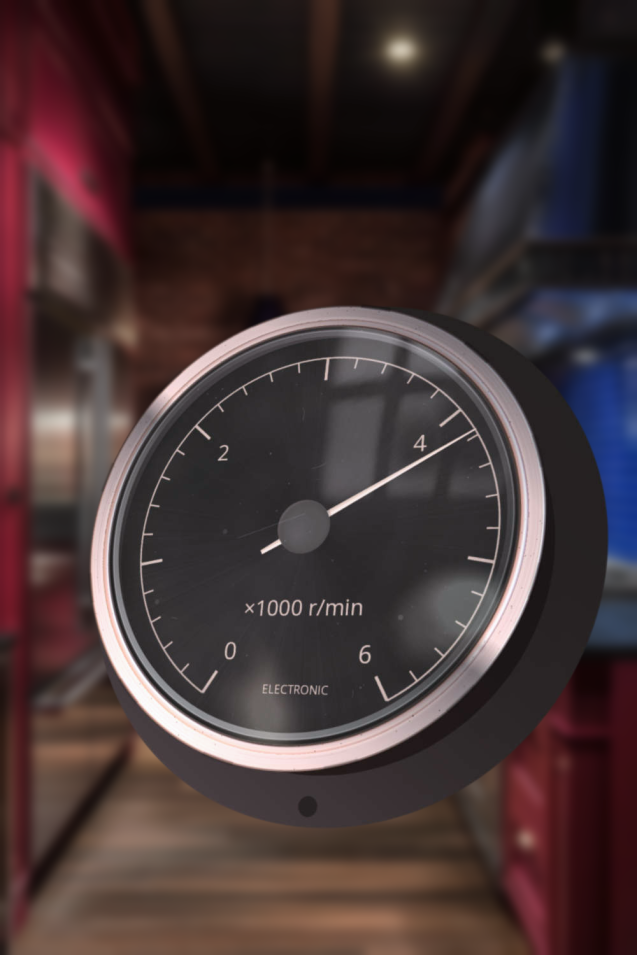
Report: 4200,rpm
